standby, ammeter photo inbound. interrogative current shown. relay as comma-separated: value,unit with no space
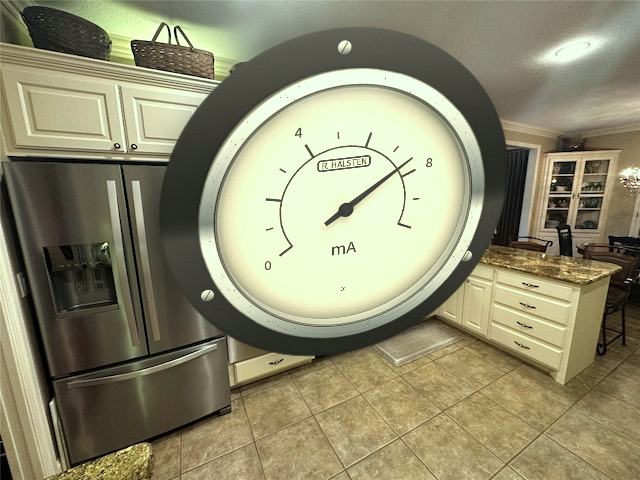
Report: 7.5,mA
